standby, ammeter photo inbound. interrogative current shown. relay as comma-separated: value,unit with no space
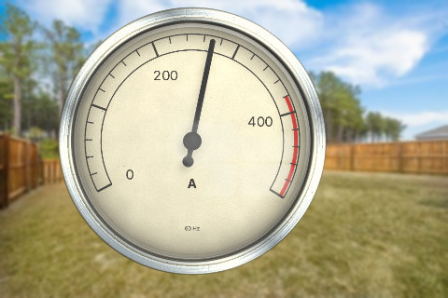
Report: 270,A
